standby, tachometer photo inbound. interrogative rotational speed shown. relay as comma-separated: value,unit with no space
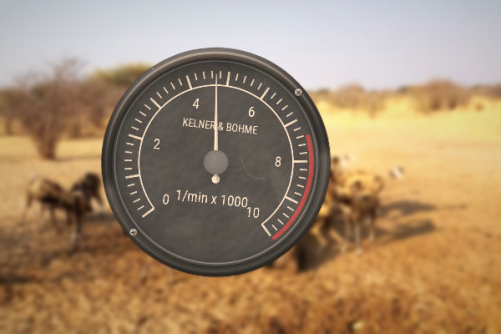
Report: 4700,rpm
